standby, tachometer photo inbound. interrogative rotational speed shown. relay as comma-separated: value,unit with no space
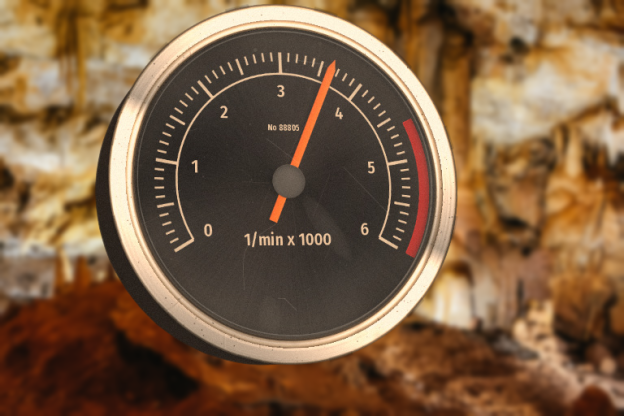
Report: 3600,rpm
